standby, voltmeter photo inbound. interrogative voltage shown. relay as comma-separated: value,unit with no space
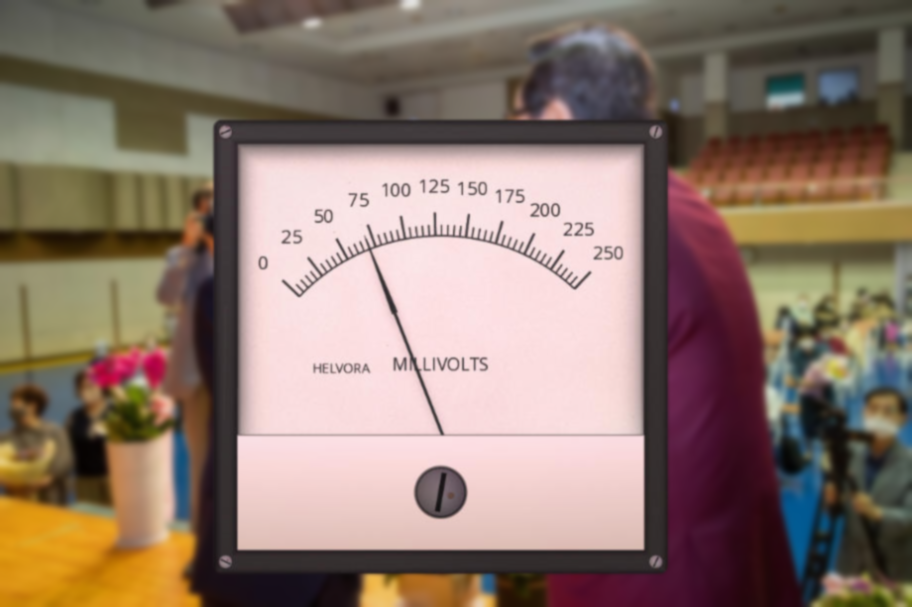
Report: 70,mV
